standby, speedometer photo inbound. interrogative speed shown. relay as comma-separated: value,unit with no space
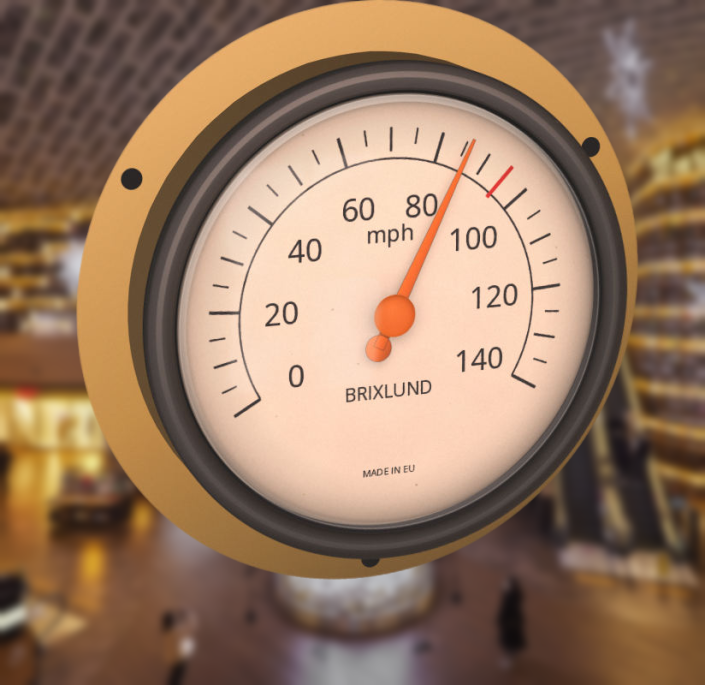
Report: 85,mph
